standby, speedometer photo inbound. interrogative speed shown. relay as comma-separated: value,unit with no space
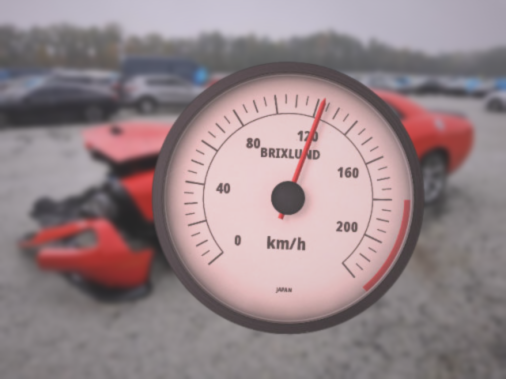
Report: 122.5,km/h
